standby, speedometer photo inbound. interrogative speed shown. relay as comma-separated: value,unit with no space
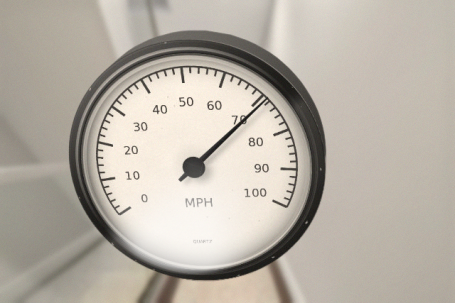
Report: 71,mph
